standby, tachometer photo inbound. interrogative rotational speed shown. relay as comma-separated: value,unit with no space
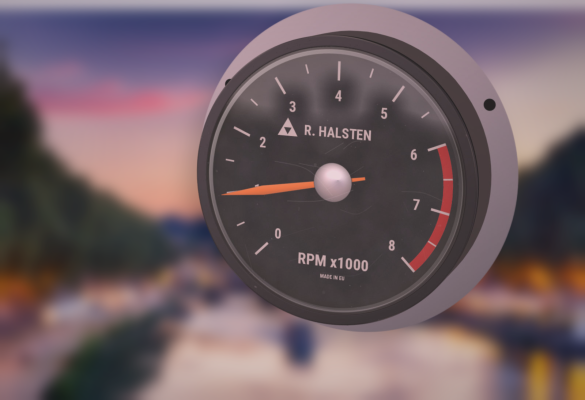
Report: 1000,rpm
